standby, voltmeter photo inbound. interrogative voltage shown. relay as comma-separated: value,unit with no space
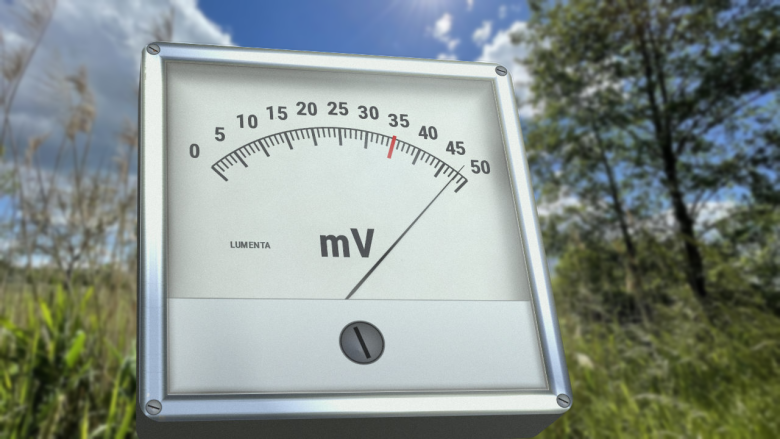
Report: 48,mV
